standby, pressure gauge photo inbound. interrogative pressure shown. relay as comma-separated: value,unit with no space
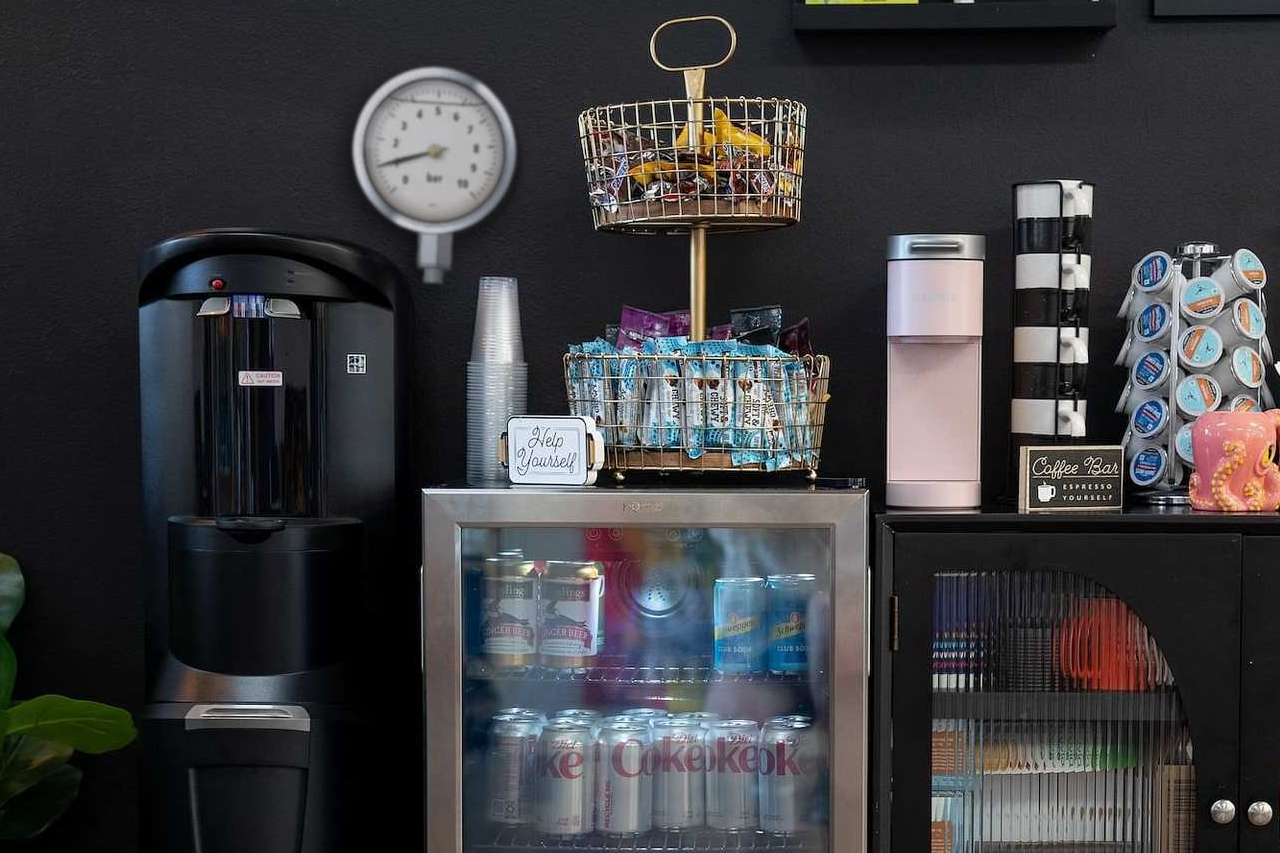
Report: 1,bar
